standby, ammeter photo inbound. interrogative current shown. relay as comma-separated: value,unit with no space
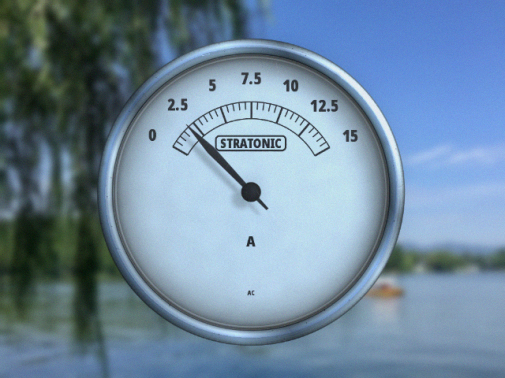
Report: 2,A
